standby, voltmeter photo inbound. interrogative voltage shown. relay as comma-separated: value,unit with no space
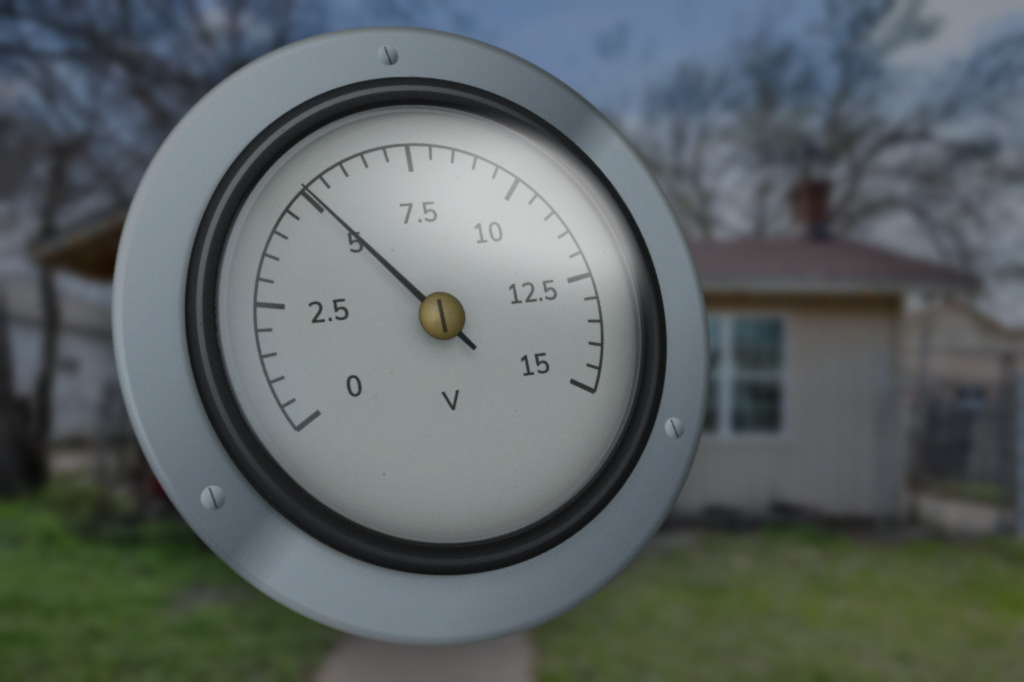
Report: 5,V
